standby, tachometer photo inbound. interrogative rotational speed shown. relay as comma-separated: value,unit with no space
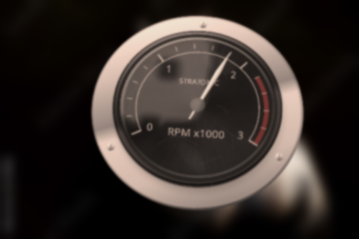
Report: 1800,rpm
